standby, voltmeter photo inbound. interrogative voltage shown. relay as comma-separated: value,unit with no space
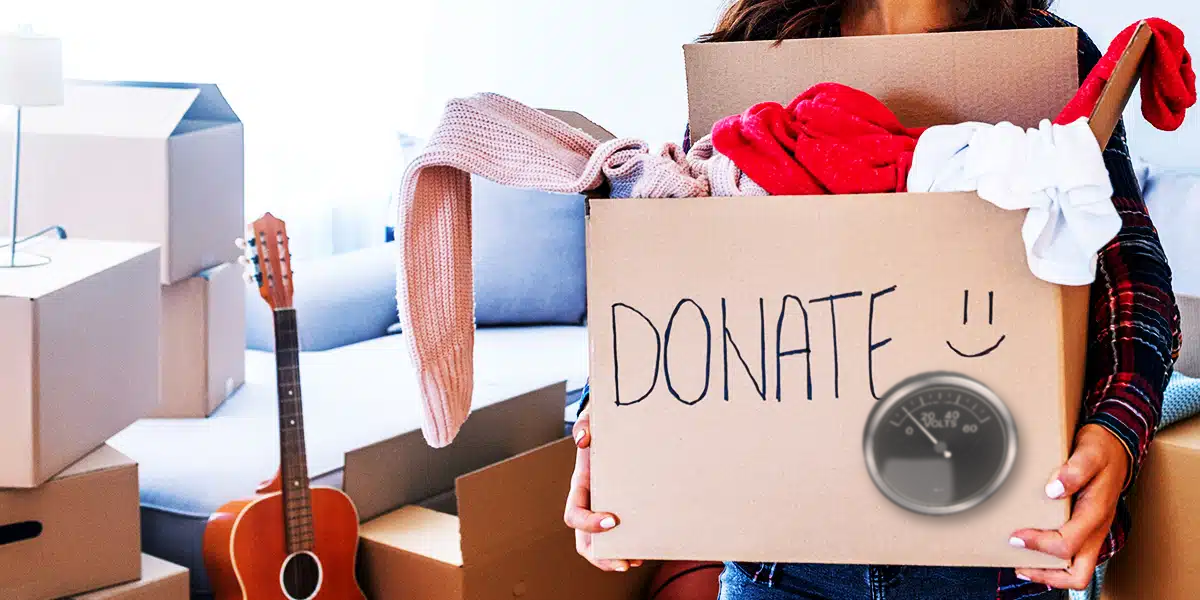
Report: 10,V
